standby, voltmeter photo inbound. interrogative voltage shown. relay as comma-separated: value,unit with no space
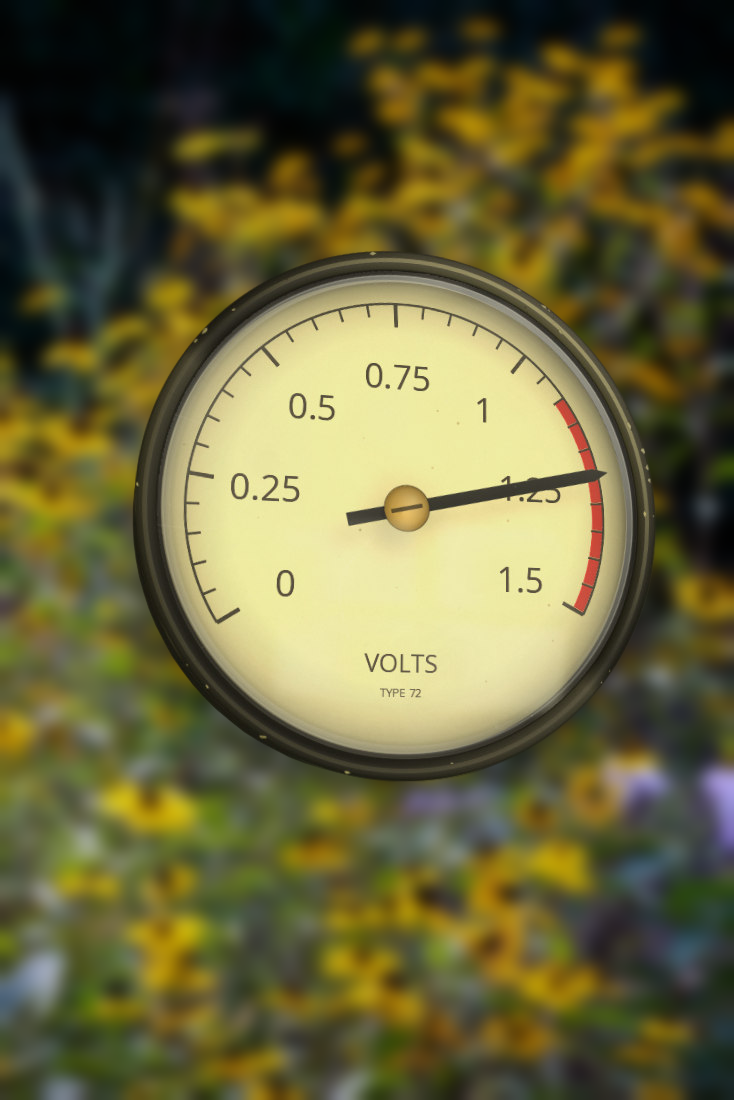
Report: 1.25,V
